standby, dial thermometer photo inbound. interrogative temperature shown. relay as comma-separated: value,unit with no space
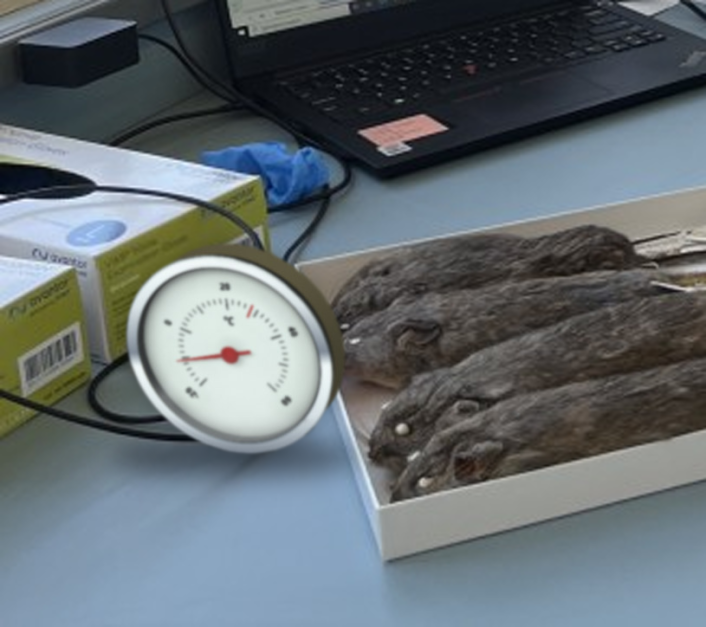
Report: -10,°C
